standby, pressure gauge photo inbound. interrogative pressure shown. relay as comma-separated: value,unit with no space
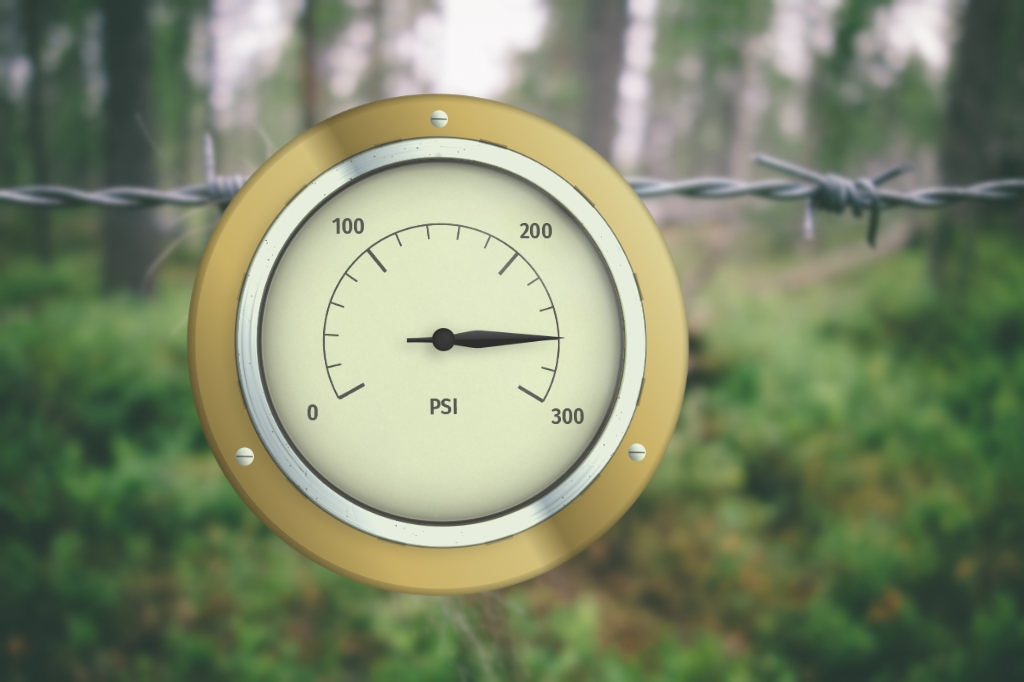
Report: 260,psi
